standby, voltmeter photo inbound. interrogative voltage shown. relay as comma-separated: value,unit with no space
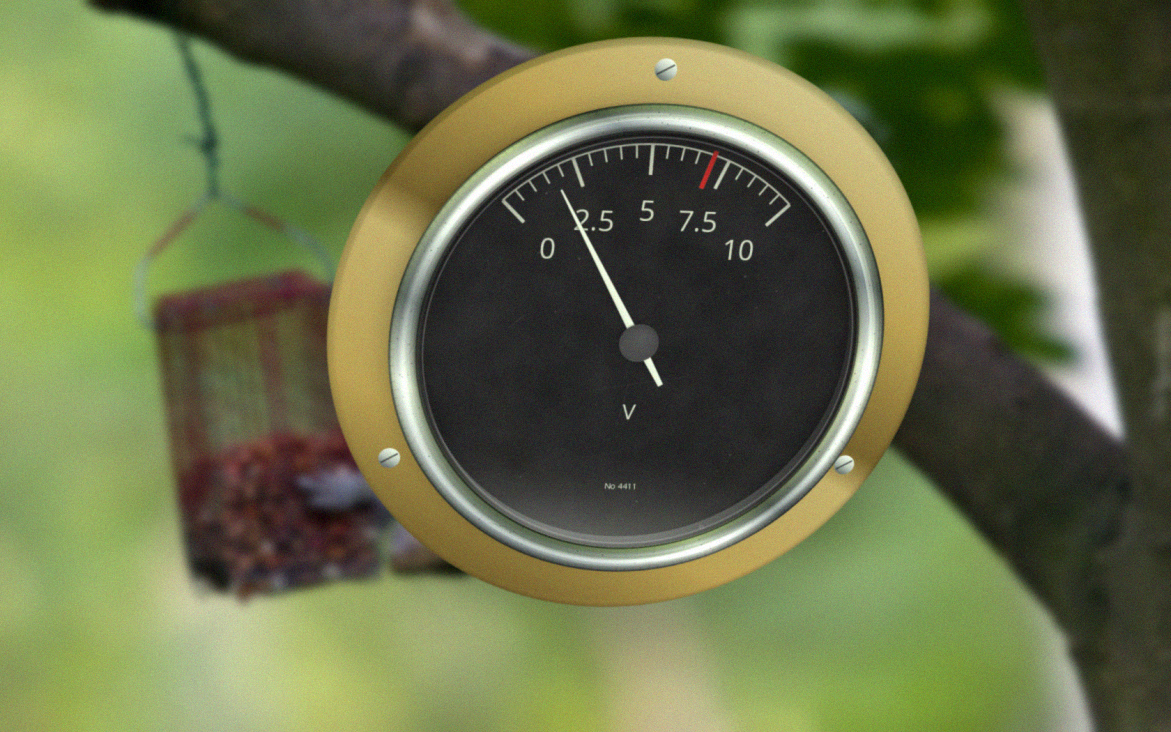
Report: 1.75,V
